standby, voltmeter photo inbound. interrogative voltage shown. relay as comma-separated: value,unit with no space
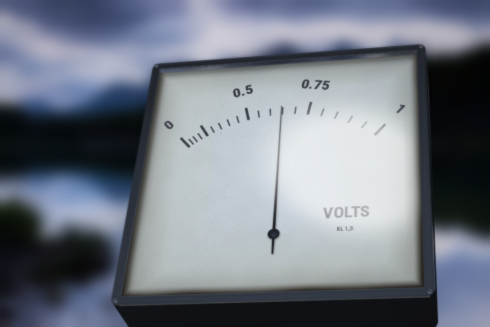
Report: 0.65,V
